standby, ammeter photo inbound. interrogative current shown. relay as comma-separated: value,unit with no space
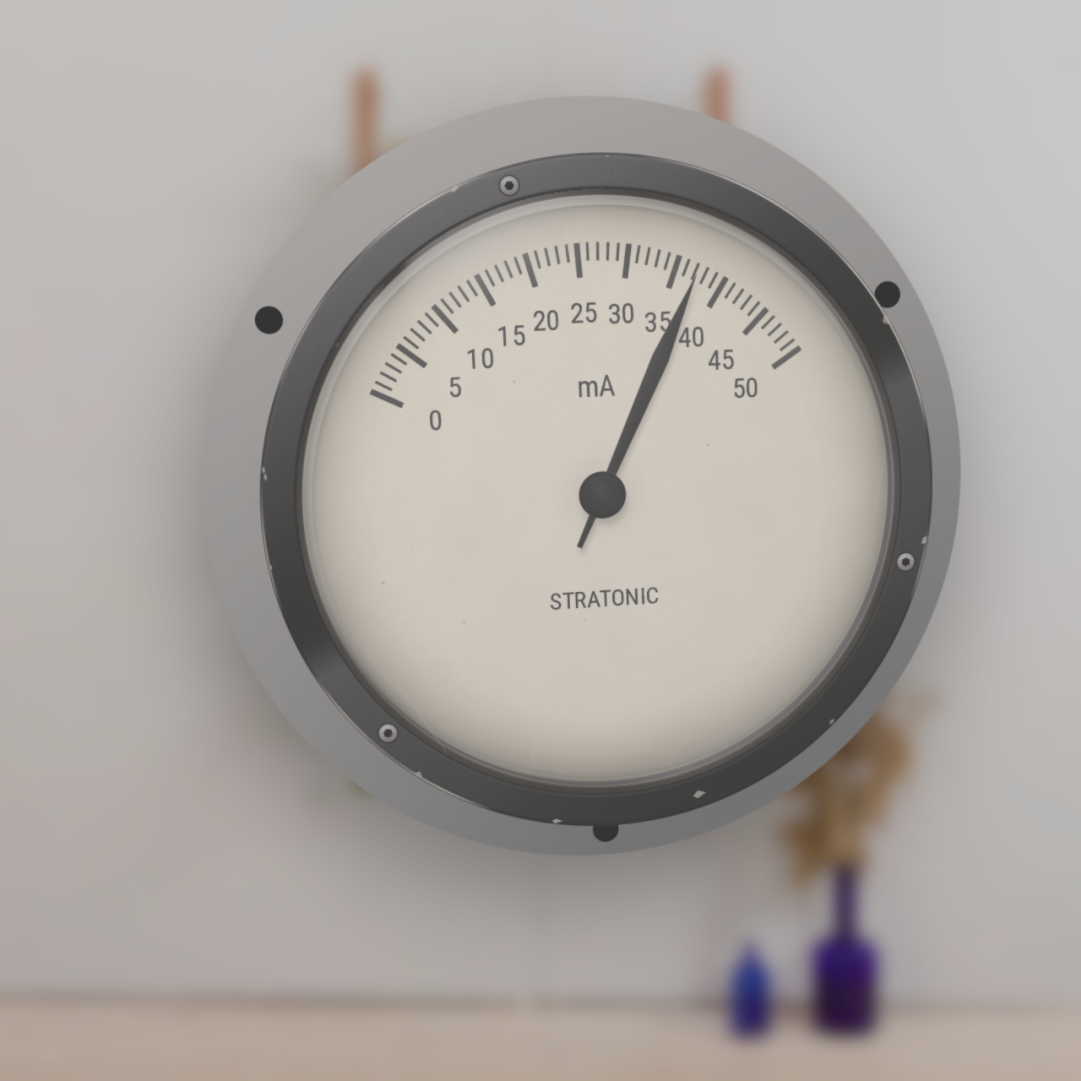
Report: 37,mA
